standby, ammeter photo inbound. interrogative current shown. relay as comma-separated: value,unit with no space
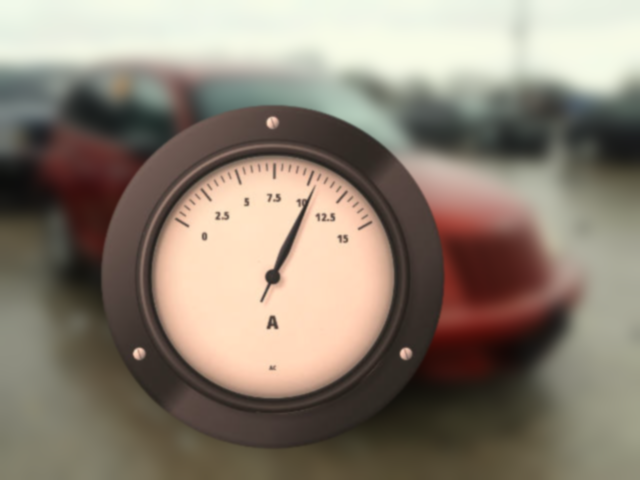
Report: 10.5,A
